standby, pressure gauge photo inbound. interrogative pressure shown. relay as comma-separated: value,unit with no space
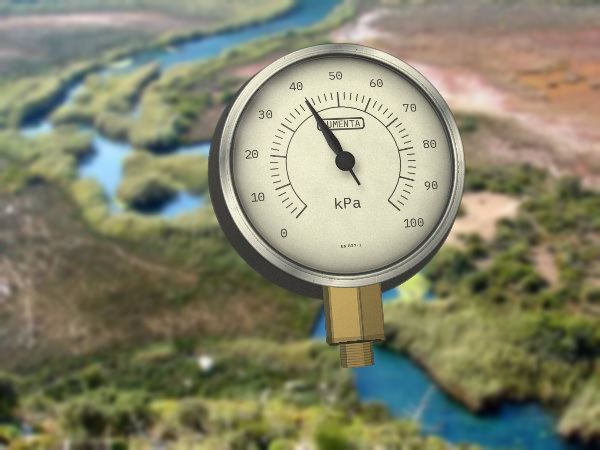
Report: 40,kPa
